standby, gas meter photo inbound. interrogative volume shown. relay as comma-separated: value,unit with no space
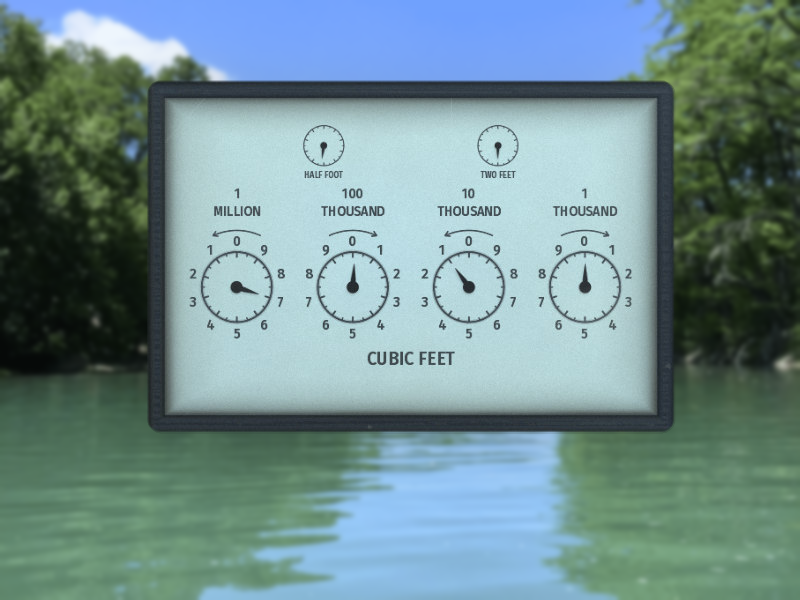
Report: 701000,ft³
